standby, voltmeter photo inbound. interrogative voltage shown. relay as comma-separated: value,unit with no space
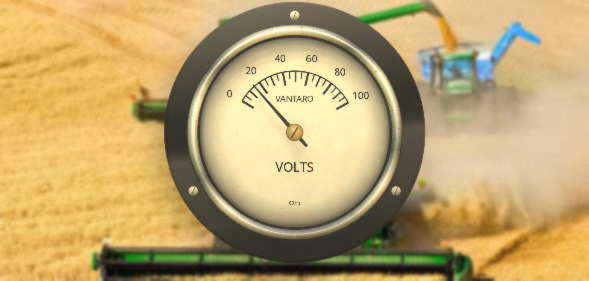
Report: 15,V
